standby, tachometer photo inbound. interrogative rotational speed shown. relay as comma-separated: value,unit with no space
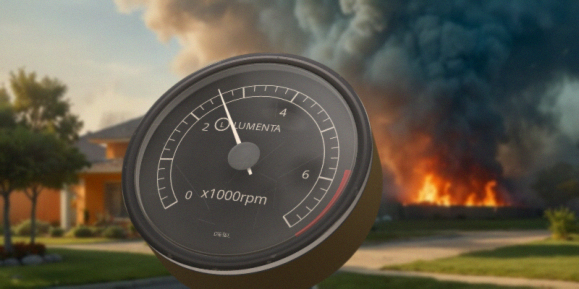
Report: 2600,rpm
